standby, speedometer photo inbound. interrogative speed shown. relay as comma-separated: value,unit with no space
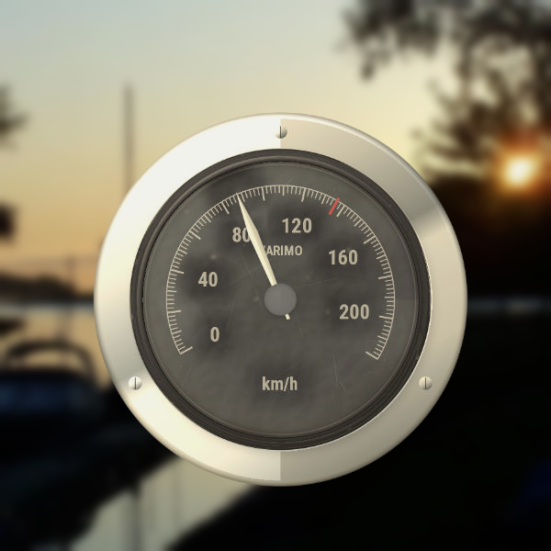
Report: 88,km/h
